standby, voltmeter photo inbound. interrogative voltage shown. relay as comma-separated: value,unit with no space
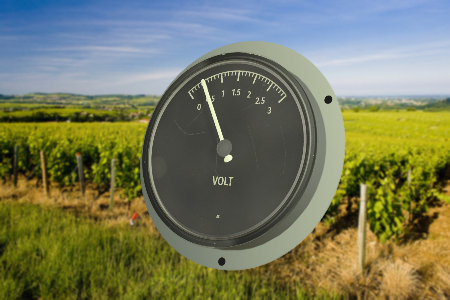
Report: 0.5,V
